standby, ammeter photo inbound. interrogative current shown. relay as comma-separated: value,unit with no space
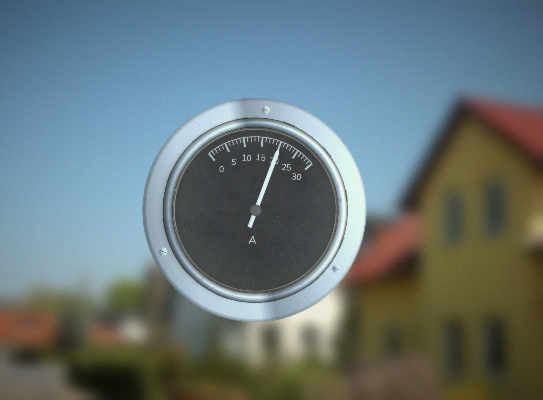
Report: 20,A
